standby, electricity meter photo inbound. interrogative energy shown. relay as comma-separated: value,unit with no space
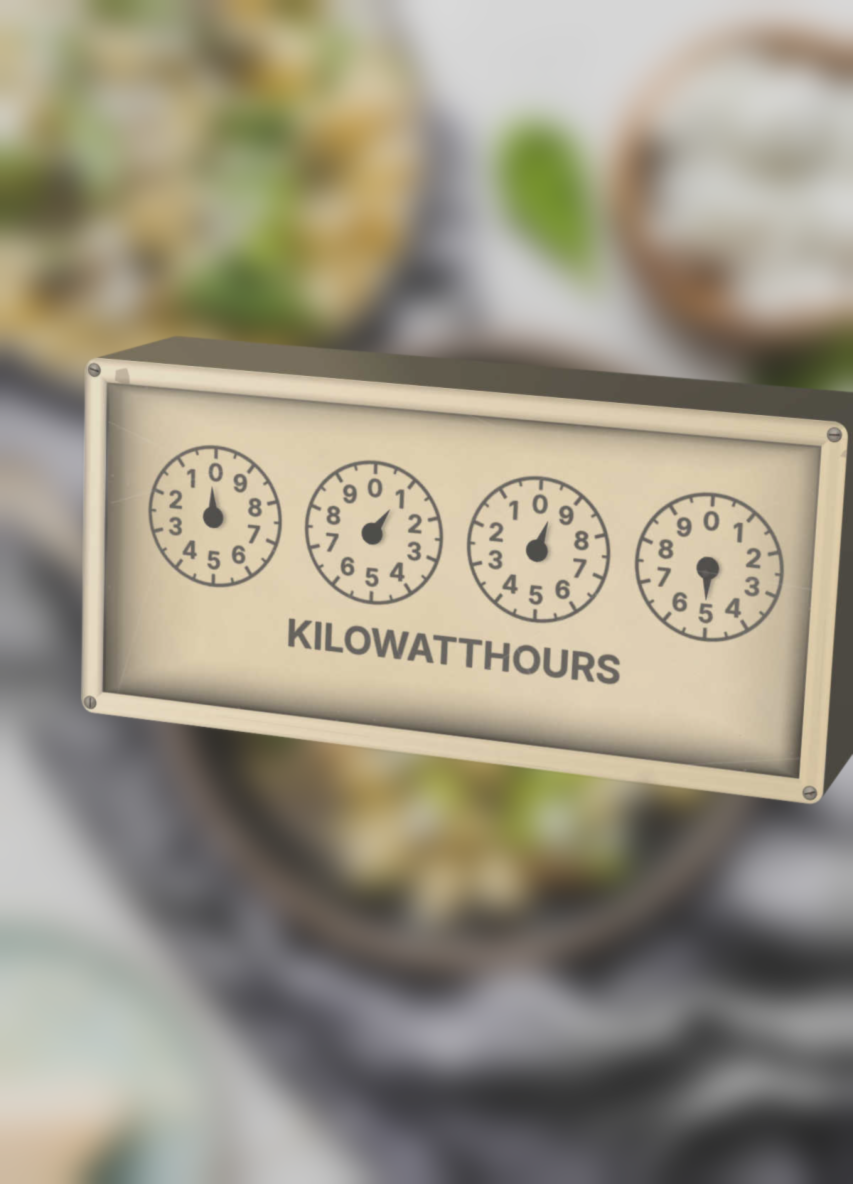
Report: 95,kWh
